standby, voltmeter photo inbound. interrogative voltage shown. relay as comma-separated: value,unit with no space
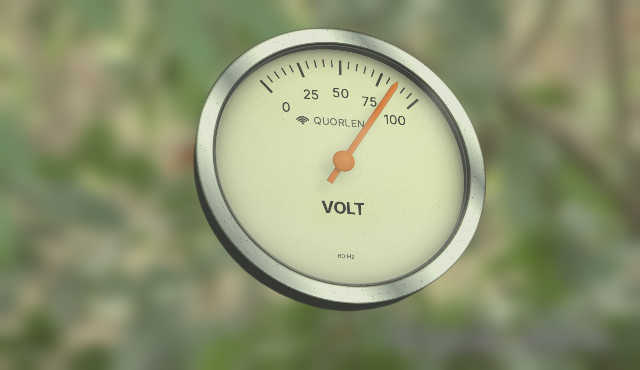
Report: 85,V
